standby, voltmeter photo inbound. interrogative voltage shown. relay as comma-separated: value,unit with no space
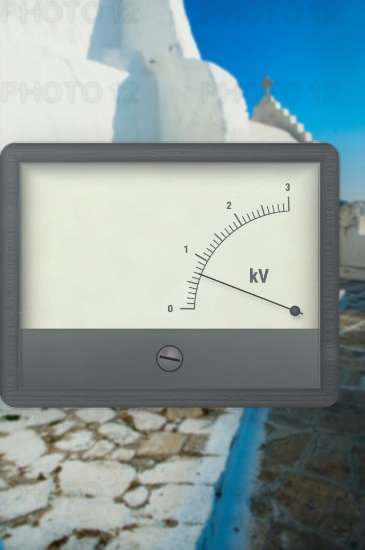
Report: 0.7,kV
